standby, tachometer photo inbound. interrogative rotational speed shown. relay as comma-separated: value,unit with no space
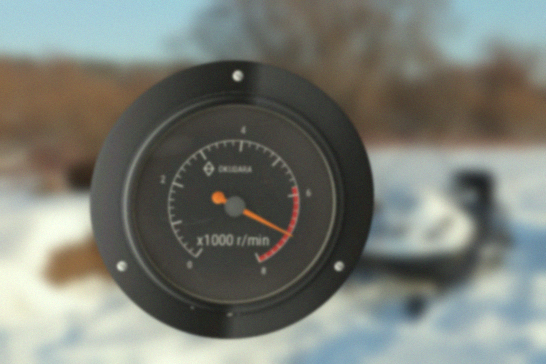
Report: 7000,rpm
